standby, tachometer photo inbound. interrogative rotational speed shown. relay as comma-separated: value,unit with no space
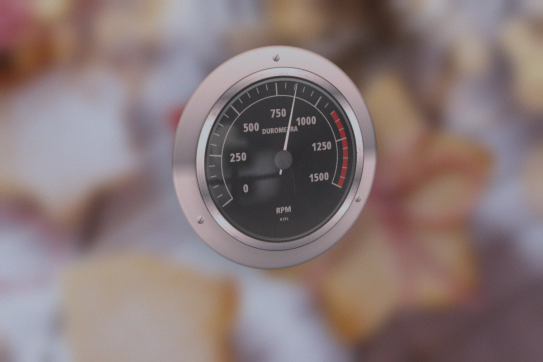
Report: 850,rpm
